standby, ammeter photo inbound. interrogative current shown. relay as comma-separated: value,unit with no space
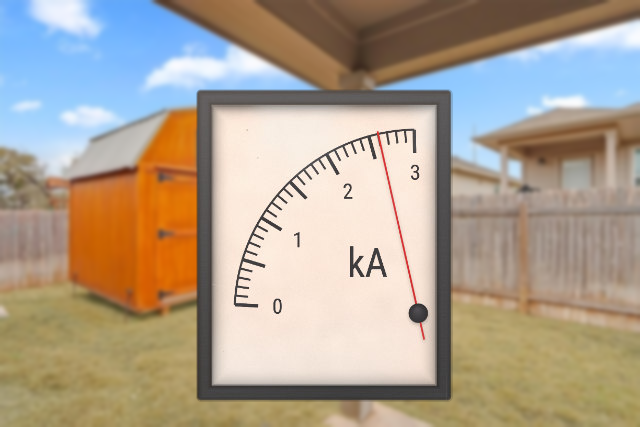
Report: 2.6,kA
